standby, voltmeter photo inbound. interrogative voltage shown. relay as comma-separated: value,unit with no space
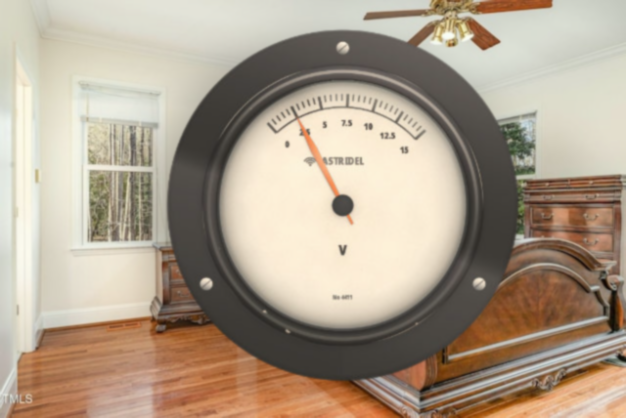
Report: 2.5,V
